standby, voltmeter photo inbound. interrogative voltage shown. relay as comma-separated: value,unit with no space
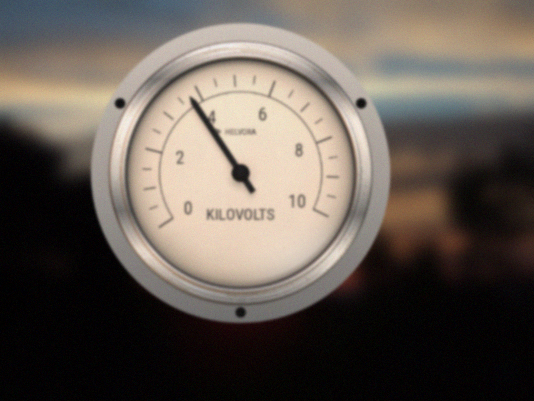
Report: 3.75,kV
